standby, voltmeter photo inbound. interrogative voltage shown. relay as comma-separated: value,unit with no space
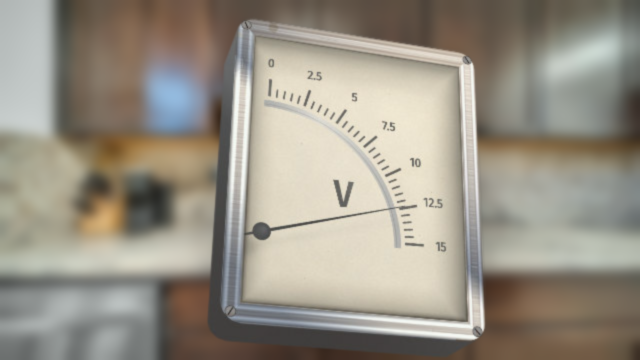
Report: 12.5,V
